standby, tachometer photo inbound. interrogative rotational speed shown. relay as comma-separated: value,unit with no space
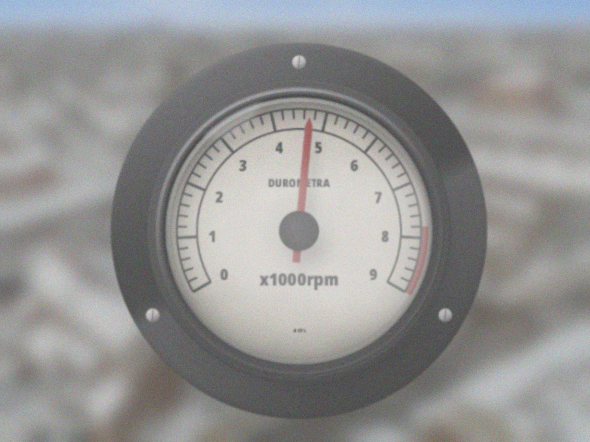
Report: 4700,rpm
